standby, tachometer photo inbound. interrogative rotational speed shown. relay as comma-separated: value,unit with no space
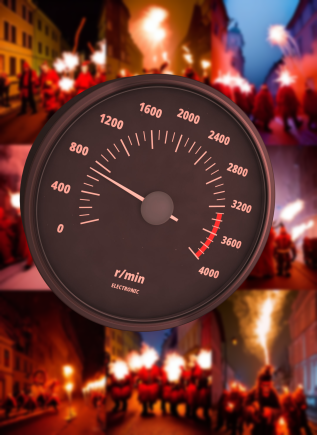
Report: 700,rpm
